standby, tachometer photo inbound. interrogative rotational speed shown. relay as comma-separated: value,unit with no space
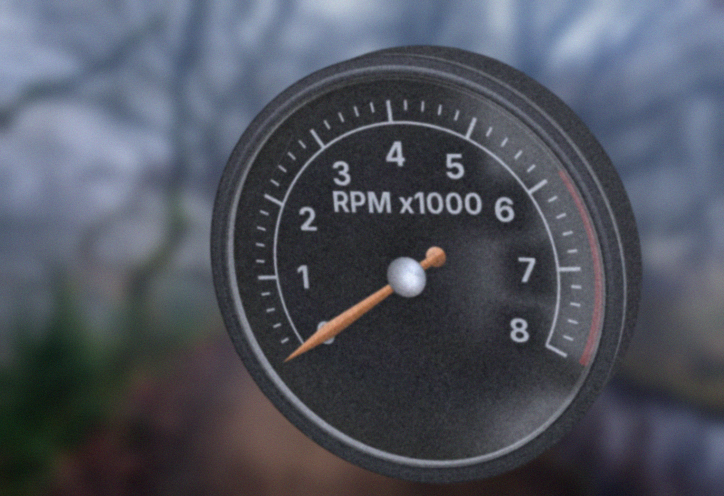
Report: 0,rpm
